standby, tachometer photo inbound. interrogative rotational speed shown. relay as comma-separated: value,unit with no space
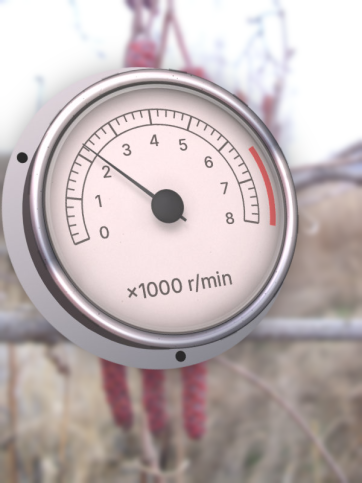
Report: 2200,rpm
